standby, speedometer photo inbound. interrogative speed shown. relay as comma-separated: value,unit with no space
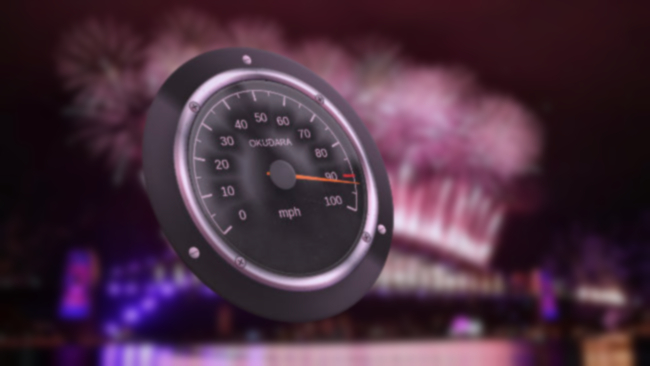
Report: 92.5,mph
